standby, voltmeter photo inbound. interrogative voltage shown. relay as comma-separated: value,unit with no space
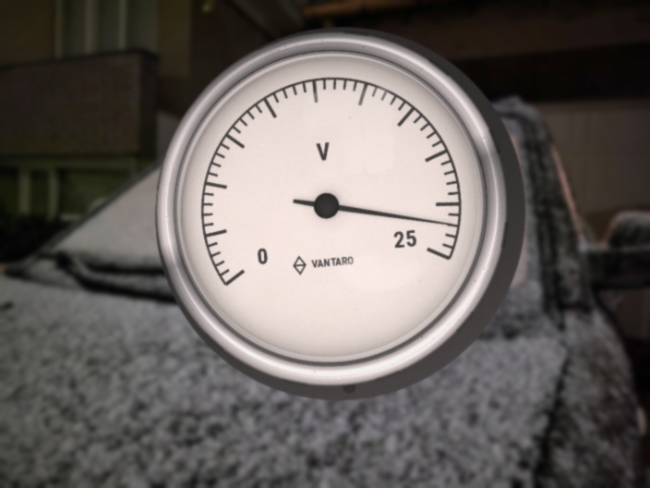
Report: 23.5,V
